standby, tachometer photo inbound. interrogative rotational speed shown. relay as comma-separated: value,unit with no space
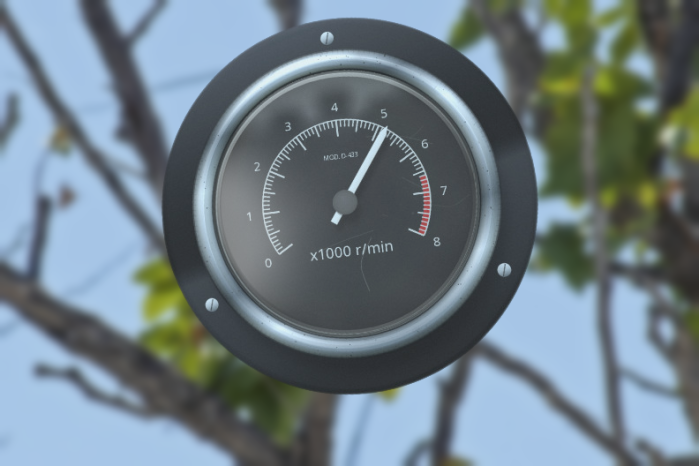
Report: 5200,rpm
